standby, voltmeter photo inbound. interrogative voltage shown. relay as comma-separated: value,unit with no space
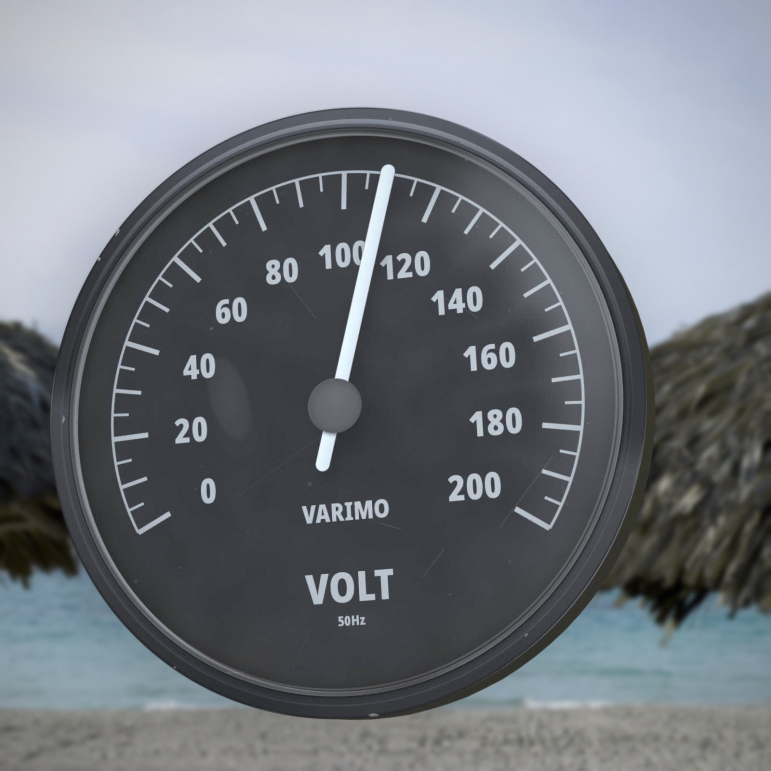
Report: 110,V
